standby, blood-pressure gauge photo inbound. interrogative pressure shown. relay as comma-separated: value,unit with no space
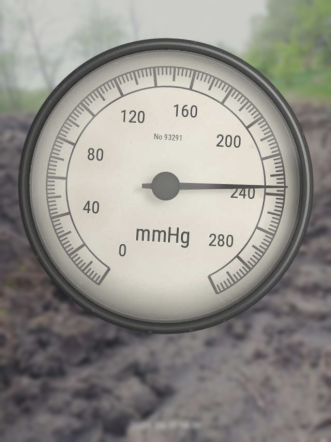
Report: 236,mmHg
